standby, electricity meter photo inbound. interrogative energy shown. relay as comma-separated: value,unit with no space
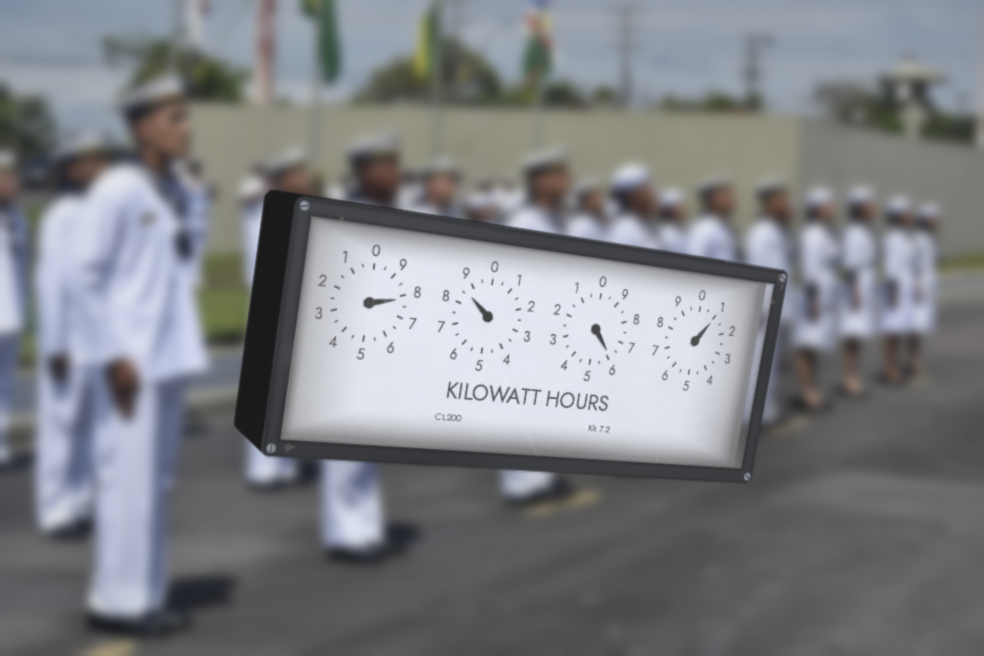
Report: 7861,kWh
